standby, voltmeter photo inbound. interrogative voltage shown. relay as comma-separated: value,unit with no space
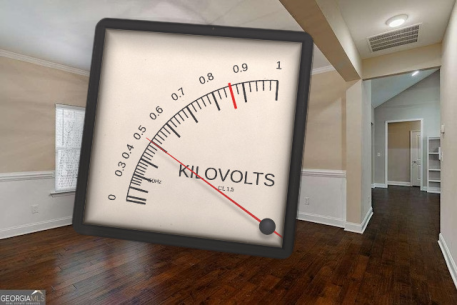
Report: 0.5,kV
